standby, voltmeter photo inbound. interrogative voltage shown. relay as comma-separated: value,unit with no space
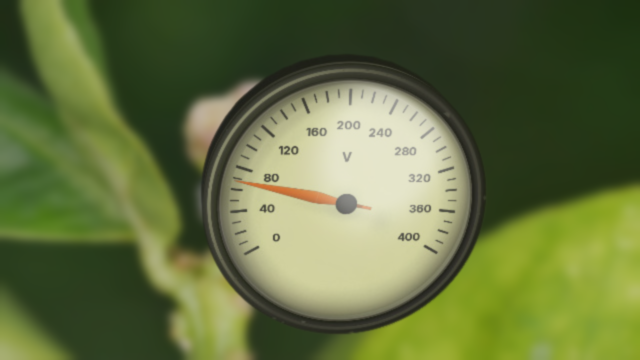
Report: 70,V
